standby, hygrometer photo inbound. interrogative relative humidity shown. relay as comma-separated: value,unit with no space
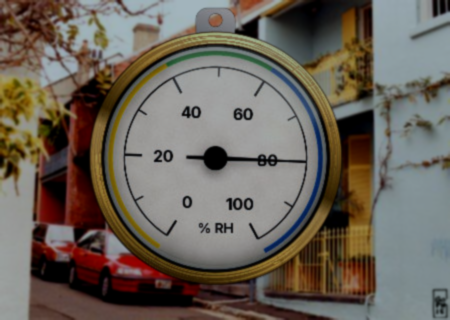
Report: 80,%
